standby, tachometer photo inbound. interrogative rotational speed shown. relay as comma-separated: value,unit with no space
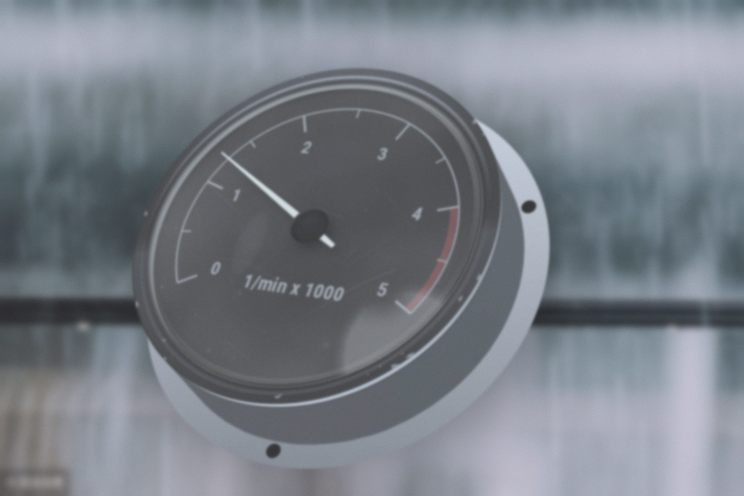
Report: 1250,rpm
